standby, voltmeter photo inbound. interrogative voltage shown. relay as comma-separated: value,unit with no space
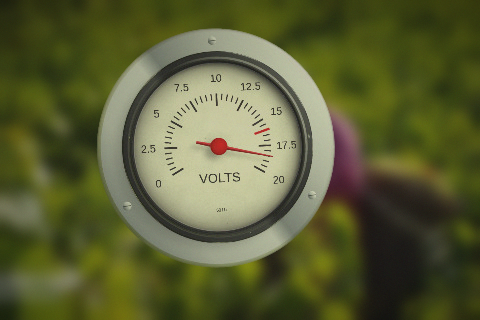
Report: 18.5,V
